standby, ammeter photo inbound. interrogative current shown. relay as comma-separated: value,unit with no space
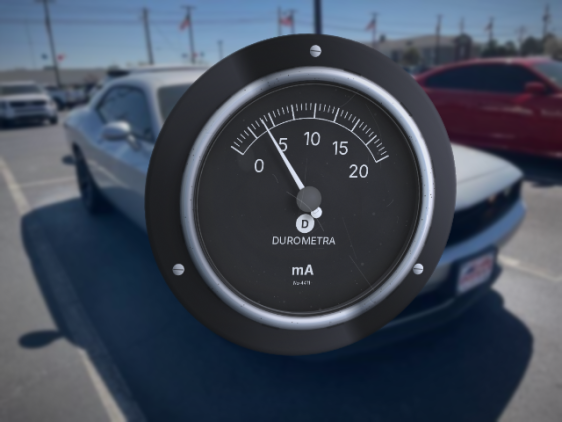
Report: 4,mA
